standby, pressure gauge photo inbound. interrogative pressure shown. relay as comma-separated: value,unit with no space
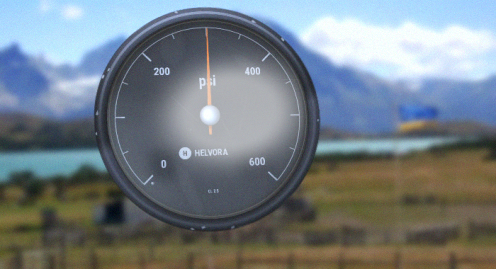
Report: 300,psi
